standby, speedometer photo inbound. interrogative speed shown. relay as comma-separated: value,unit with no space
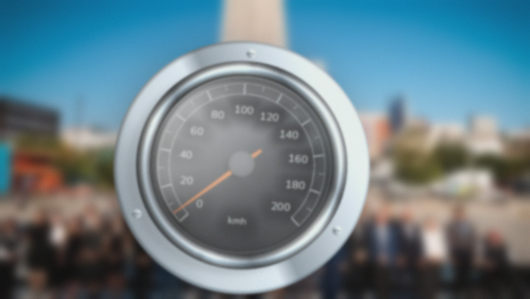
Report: 5,km/h
